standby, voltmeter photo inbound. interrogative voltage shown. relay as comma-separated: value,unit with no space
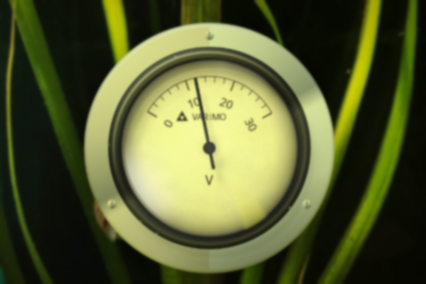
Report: 12,V
